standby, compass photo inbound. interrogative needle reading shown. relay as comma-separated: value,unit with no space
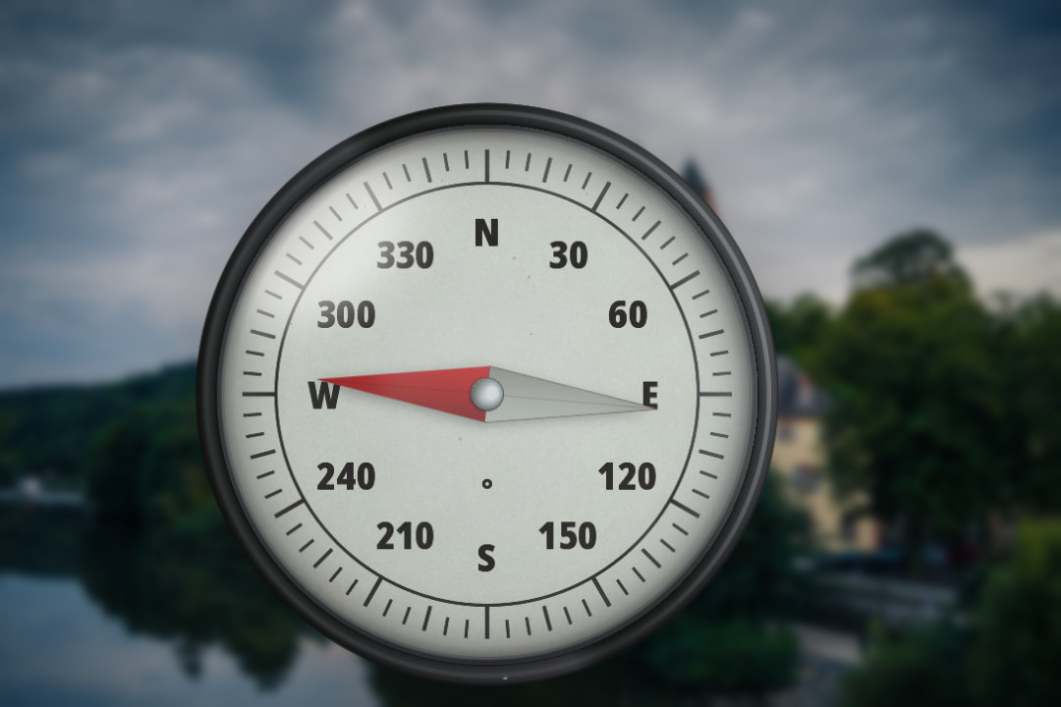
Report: 275,°
